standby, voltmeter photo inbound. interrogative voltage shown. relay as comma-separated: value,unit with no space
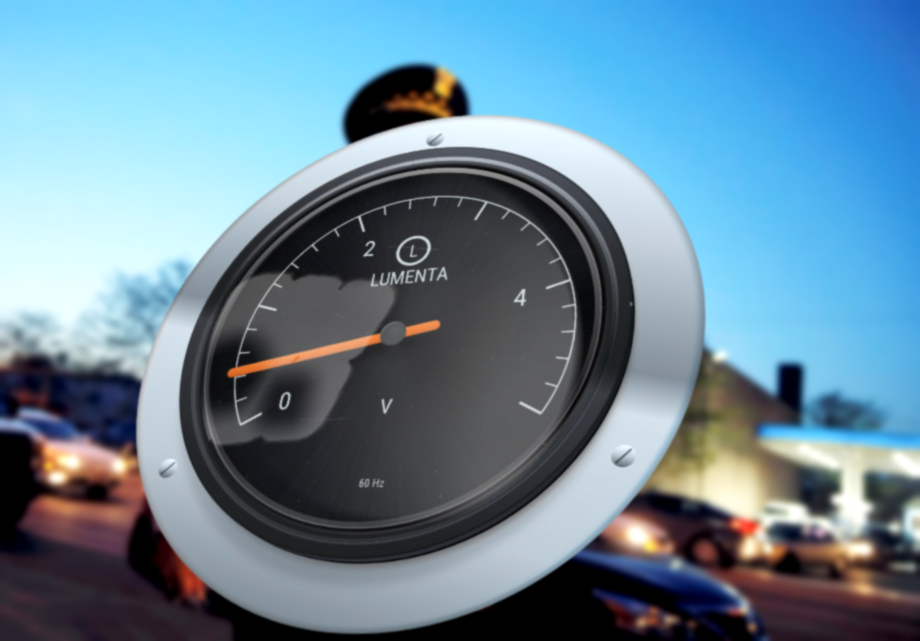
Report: 0.4,V
